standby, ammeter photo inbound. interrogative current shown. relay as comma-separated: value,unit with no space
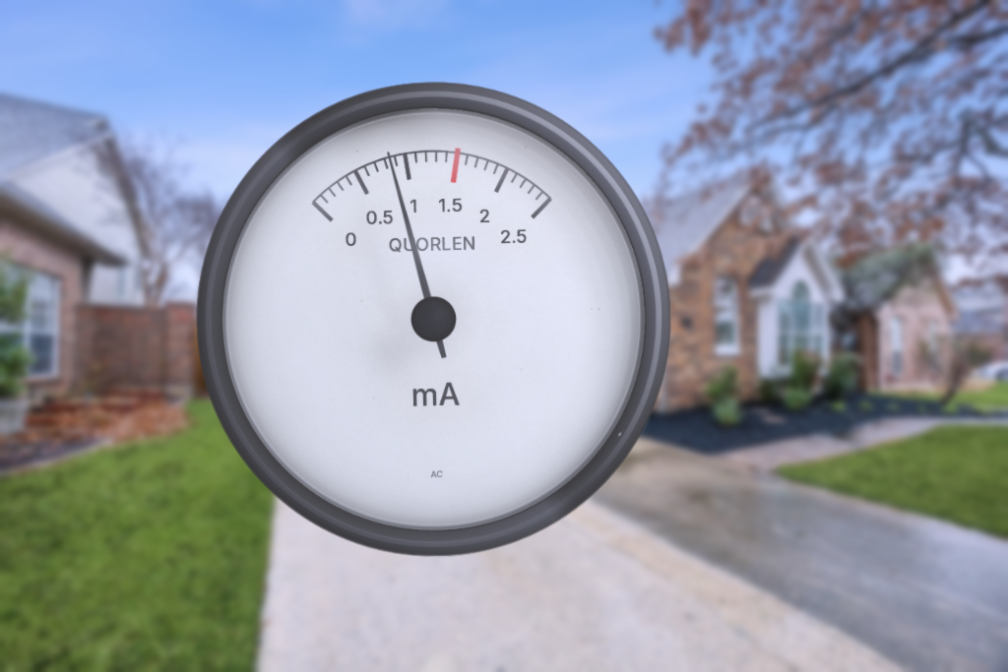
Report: 0.85,mA
